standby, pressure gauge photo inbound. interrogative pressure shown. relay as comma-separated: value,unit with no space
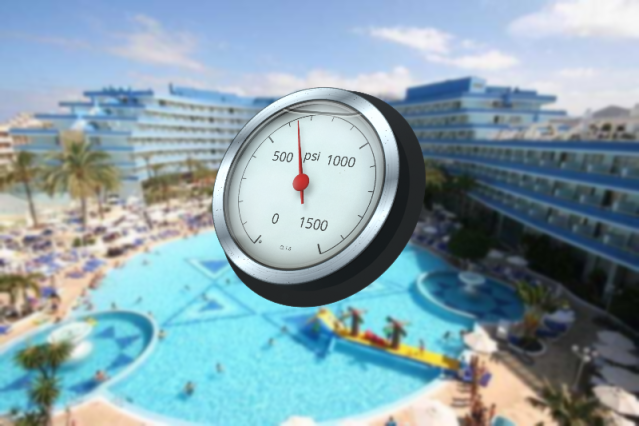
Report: 650,psi
